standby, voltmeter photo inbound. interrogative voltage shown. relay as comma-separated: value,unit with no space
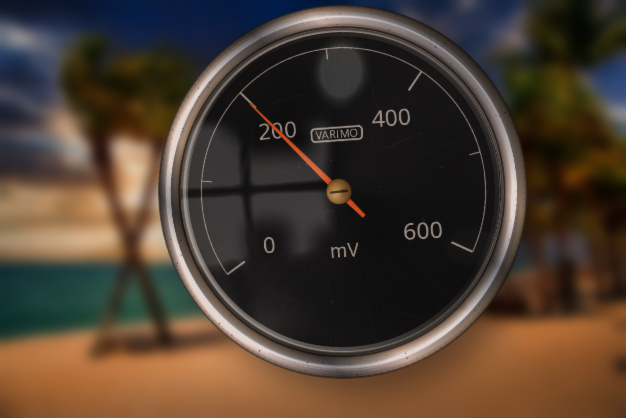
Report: 200,mV
